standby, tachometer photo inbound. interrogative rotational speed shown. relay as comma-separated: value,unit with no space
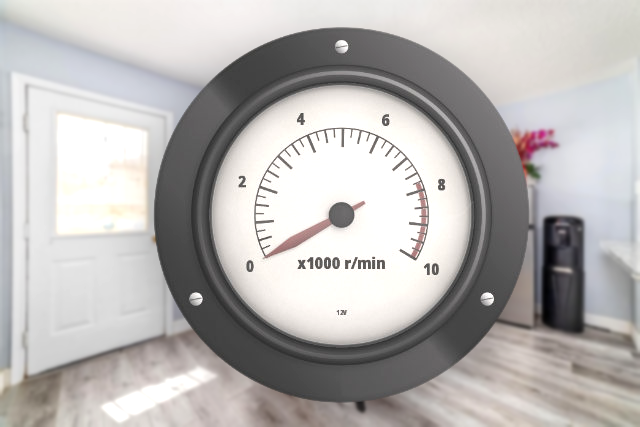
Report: 0,rpm
